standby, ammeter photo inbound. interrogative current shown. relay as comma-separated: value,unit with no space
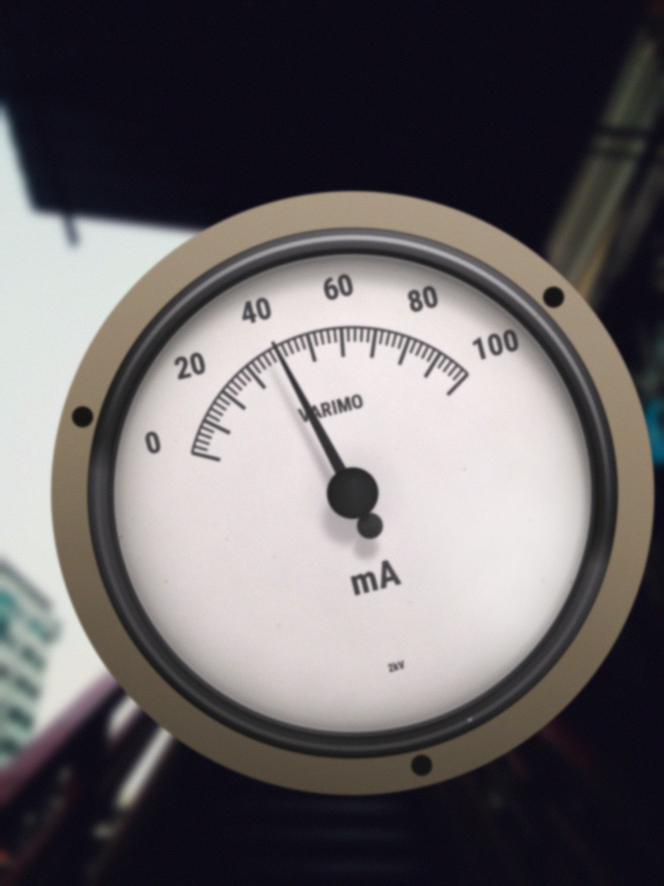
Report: 40,mA
